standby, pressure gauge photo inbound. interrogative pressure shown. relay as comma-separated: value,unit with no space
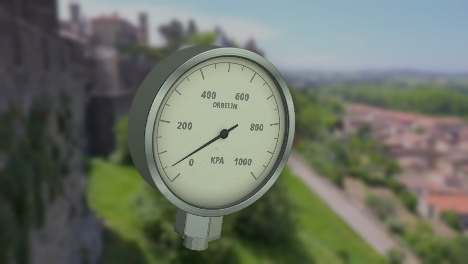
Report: 50,kPa
